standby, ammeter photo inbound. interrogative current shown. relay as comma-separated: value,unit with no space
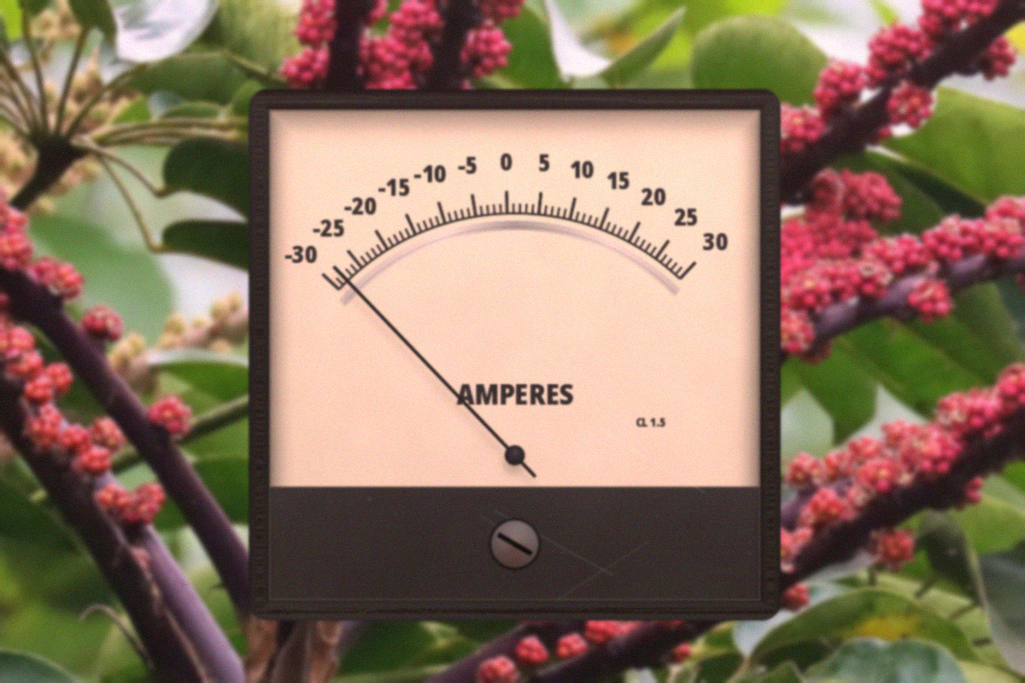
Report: -28,A
